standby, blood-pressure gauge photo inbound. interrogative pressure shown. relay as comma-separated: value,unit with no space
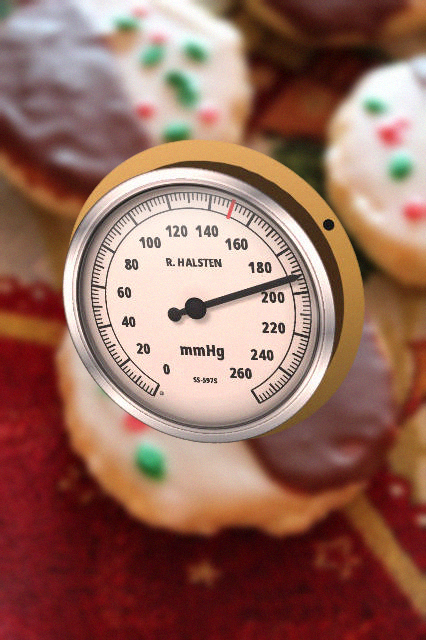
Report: 192,mmHg
